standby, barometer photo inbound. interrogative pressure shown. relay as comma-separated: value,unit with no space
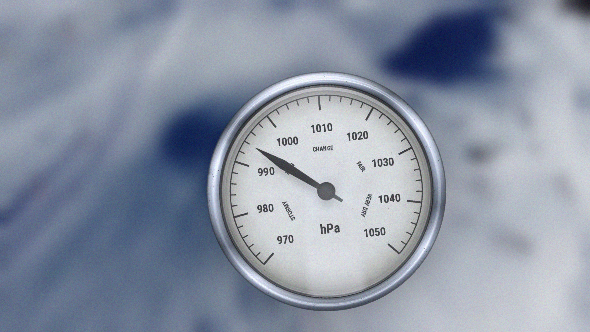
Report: 994,hPa
